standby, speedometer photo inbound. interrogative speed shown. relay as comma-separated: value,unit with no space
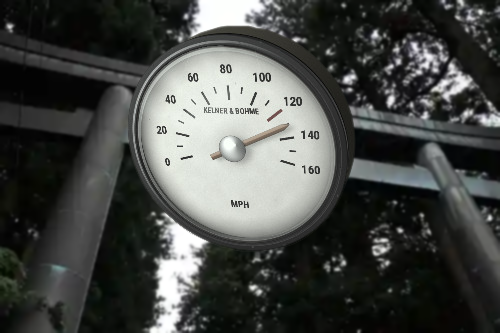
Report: 130,mph
